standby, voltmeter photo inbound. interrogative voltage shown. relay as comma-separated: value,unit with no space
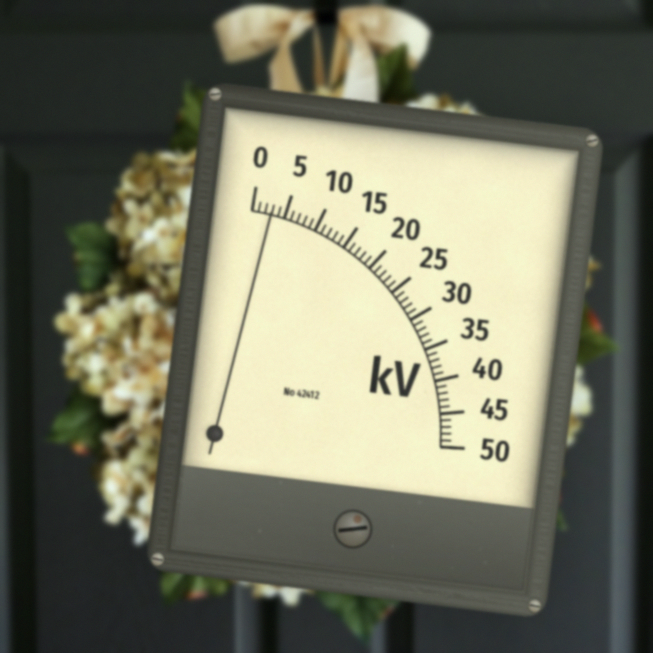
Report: 3,kV
